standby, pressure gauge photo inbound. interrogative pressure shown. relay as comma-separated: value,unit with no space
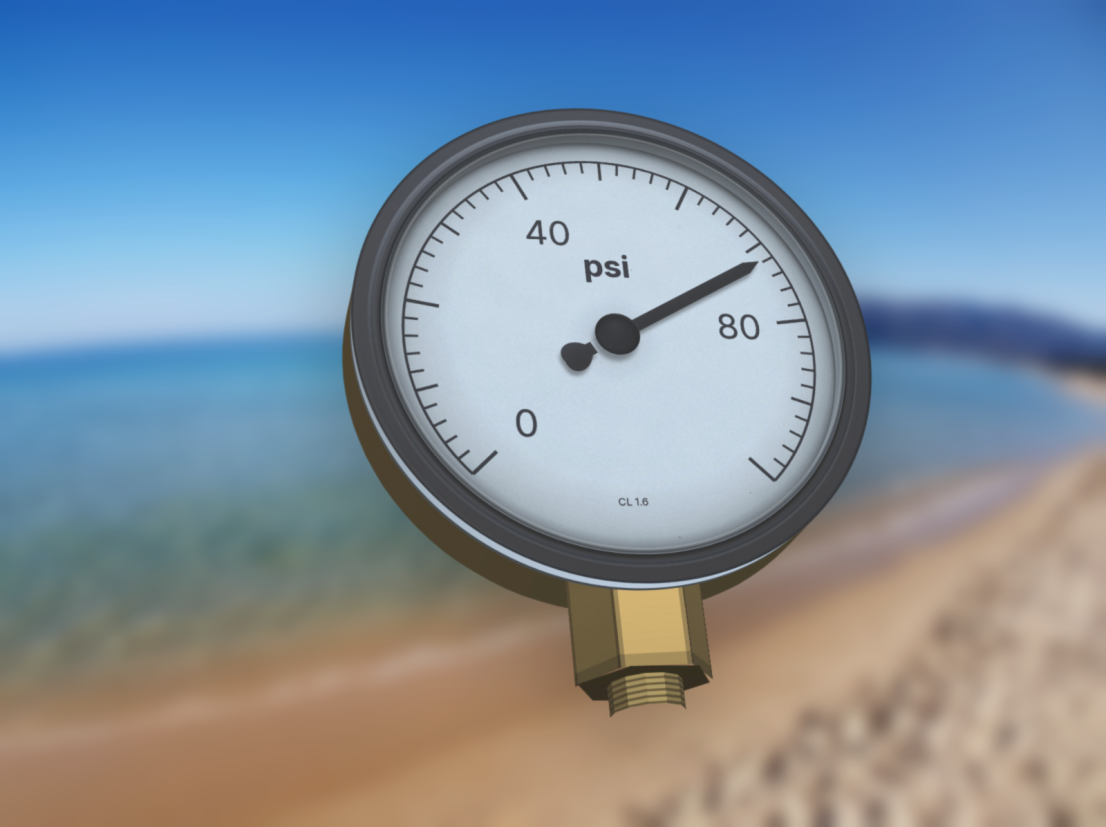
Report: 72,psi
